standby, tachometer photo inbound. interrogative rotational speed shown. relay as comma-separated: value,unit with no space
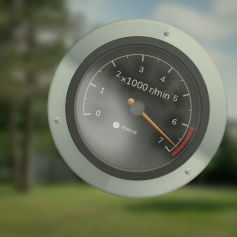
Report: 6750,rpm
